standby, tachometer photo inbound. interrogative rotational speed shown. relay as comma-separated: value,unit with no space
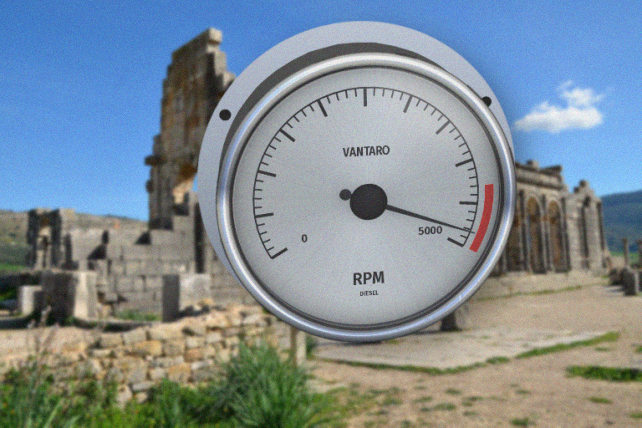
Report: 4800,rpm
